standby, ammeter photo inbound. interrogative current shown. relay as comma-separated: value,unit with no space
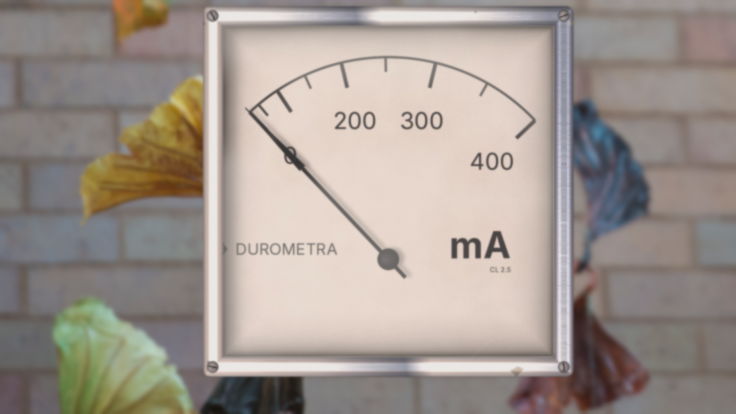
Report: 0,mA
